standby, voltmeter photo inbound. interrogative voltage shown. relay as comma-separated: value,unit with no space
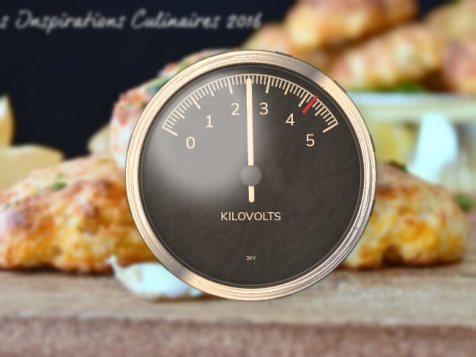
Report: 2.5,kV
